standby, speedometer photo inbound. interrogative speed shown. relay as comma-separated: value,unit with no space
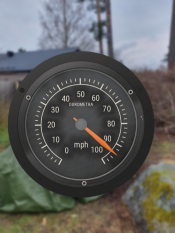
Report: 94,mph
